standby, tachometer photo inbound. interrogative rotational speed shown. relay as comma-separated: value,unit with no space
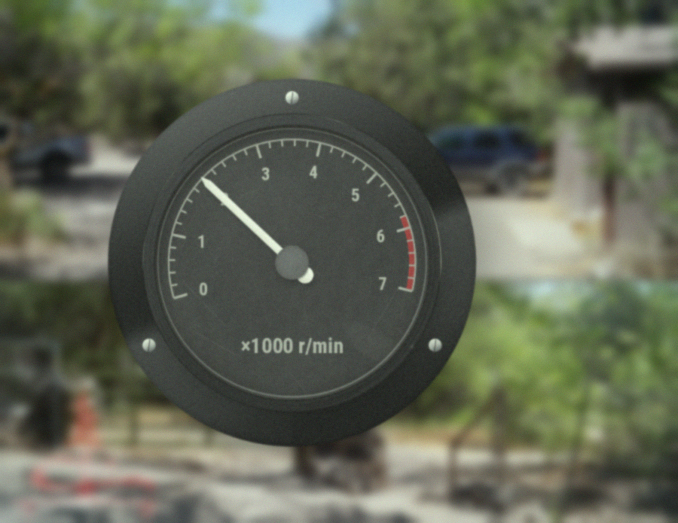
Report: 2000,rpm
